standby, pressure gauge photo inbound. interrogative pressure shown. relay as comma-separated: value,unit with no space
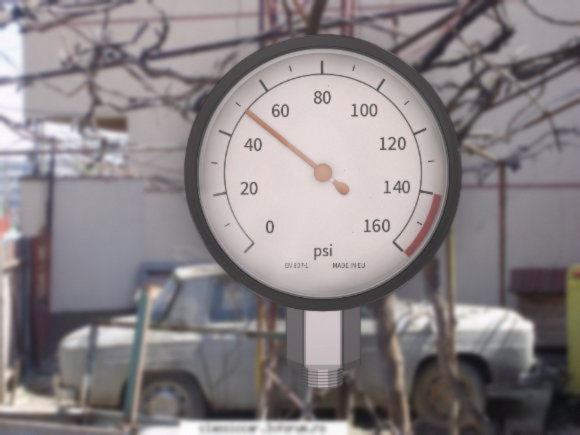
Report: 50,psi
